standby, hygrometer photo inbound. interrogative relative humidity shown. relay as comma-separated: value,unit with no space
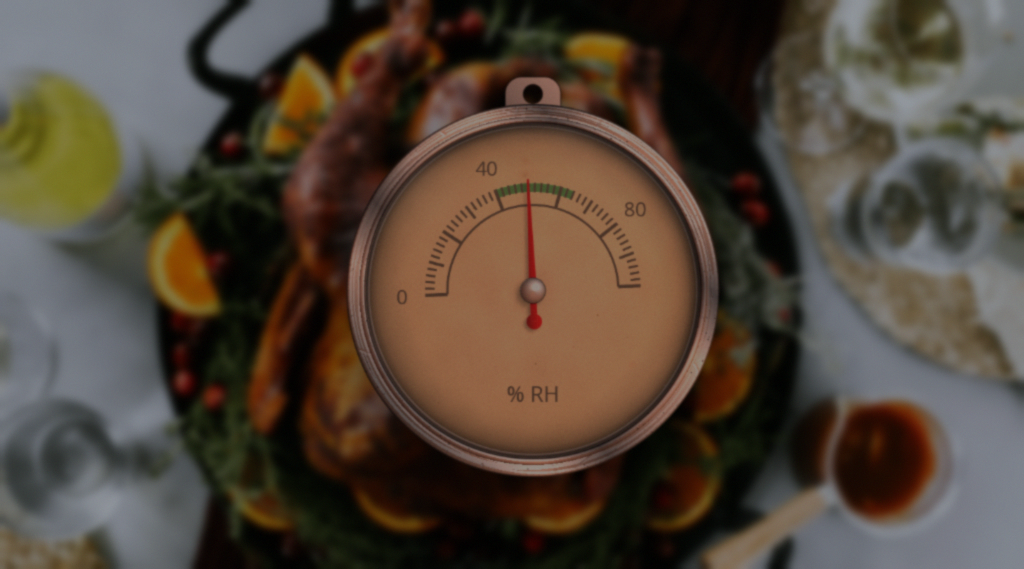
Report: 50,%
